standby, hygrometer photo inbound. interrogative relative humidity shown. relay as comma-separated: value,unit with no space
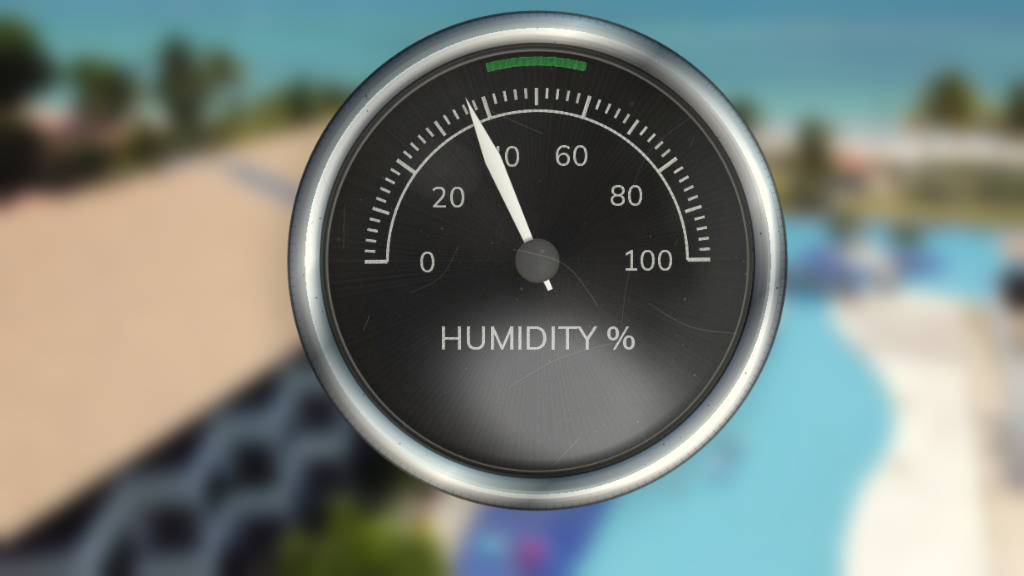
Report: 37,%
